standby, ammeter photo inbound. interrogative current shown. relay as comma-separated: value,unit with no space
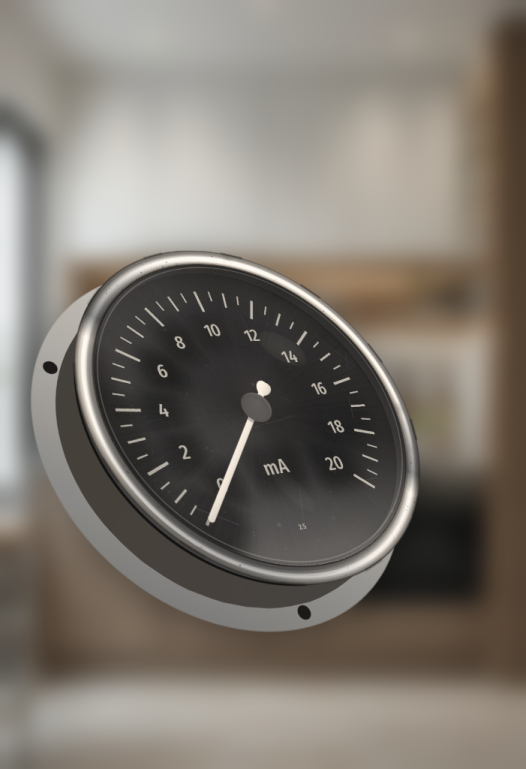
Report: 0,mA
